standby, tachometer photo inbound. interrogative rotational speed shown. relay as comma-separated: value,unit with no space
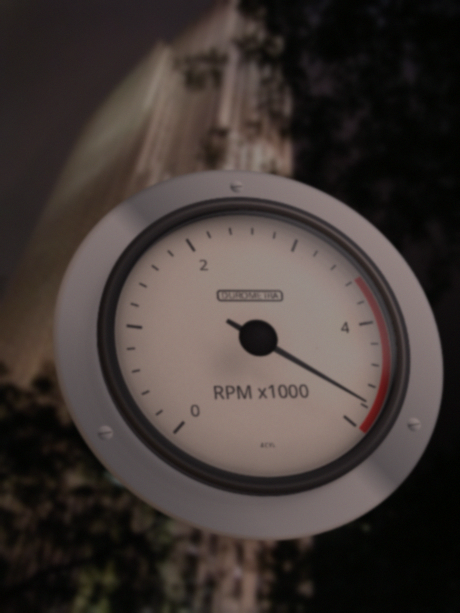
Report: 4800,rpm
